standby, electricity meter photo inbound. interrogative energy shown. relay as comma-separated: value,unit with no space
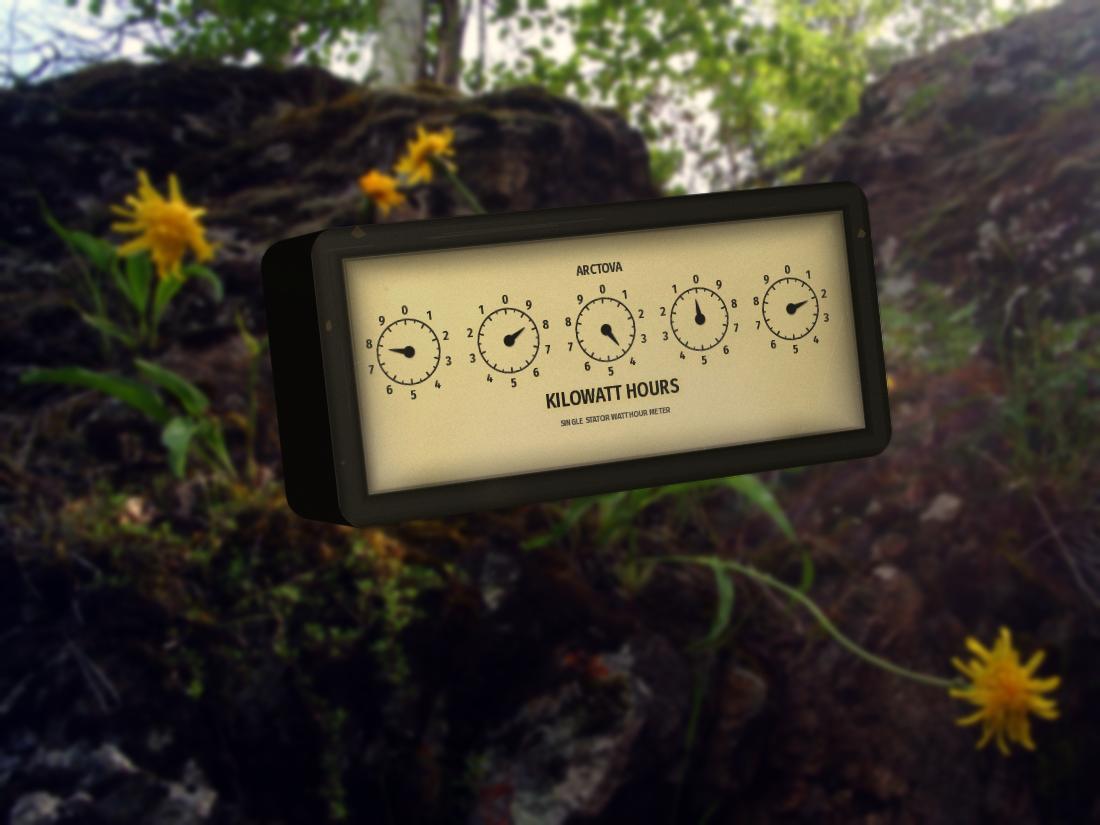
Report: 78402,kWh
